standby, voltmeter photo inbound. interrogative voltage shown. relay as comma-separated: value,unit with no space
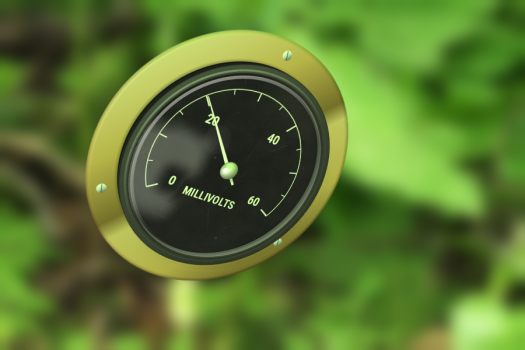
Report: 20,mV
